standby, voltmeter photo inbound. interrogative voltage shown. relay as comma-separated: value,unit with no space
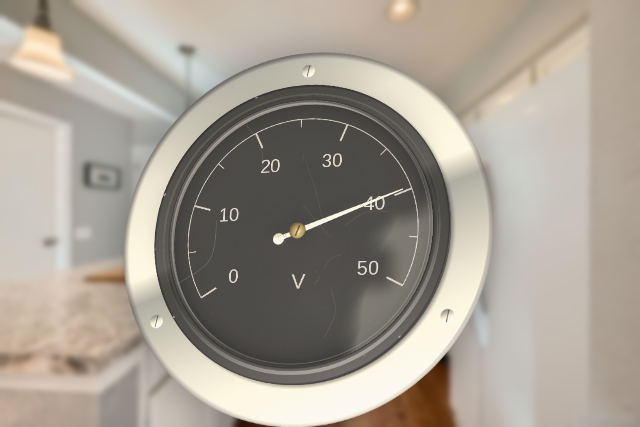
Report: 40,V
